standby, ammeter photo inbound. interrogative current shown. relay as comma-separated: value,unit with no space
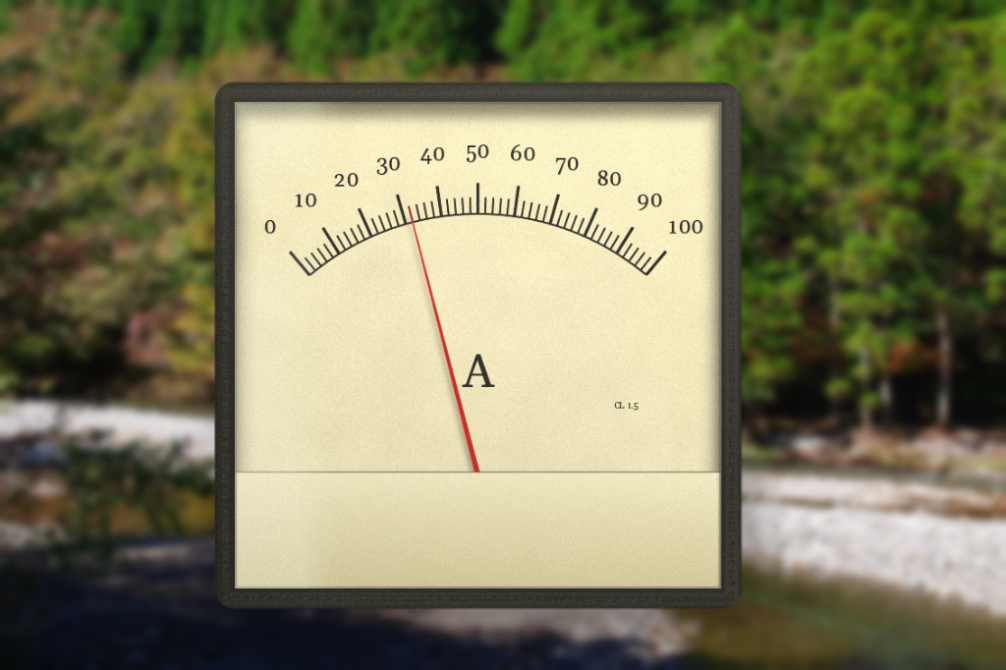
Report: 32,A
